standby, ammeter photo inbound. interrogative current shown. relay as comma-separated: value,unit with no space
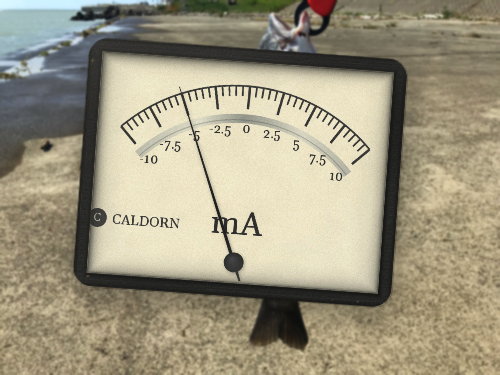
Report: -5,mA
